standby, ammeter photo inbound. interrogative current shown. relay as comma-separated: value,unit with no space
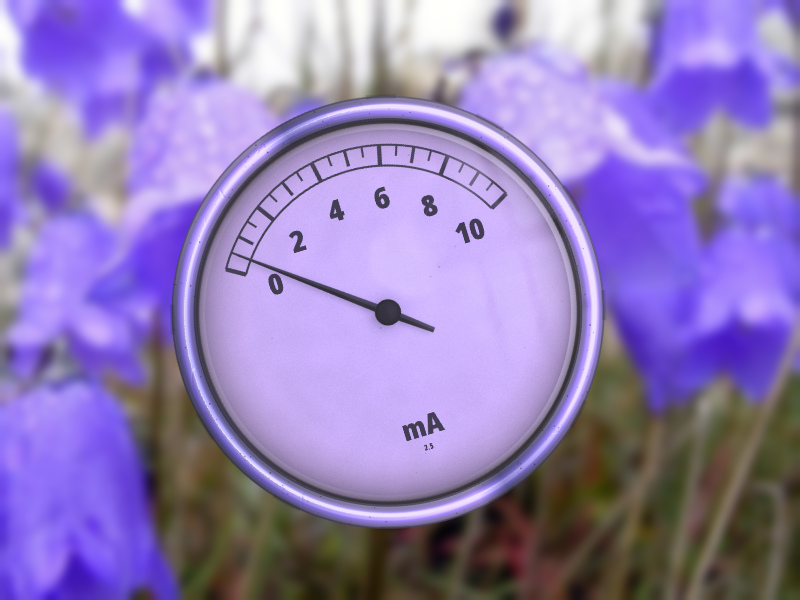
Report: 0.5,mA
